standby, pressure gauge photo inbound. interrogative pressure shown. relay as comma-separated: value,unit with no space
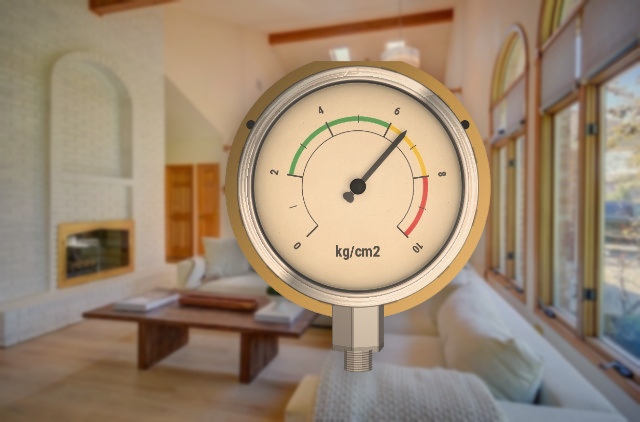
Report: 6.5,kg/cm²
